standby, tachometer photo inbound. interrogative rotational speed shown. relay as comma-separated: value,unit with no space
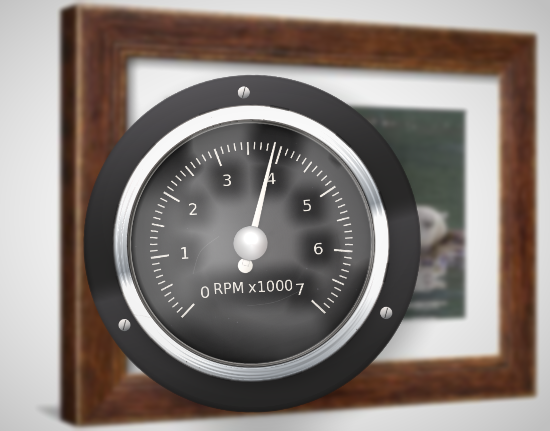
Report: 3900,rpm
